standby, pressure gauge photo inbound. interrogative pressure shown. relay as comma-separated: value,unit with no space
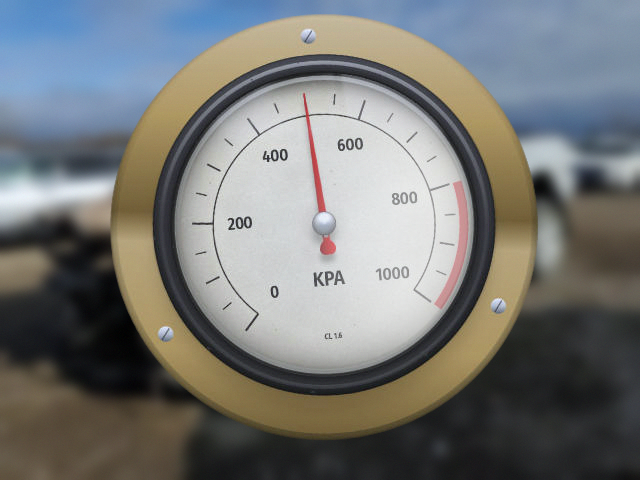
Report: 500,kPa
